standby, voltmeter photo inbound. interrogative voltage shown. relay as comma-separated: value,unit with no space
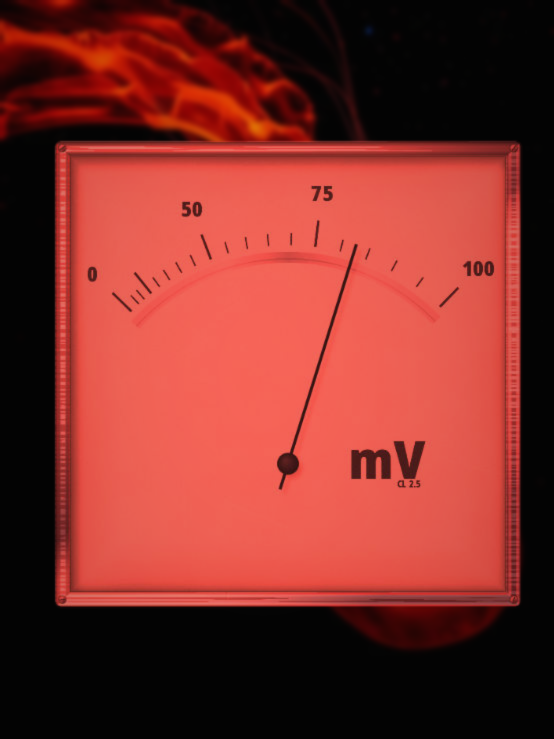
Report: 82.5,mV
